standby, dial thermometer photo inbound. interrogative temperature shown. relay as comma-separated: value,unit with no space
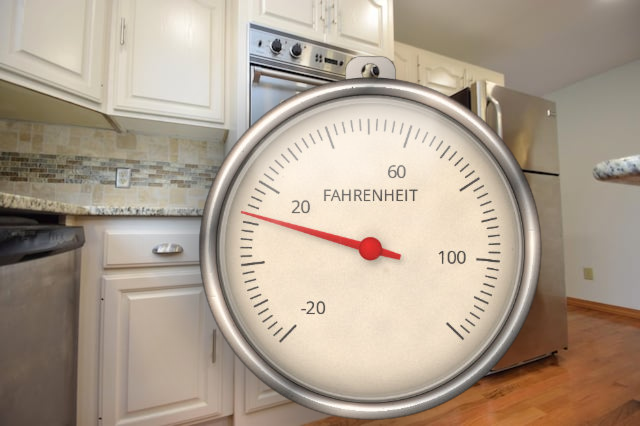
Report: 12,°F
